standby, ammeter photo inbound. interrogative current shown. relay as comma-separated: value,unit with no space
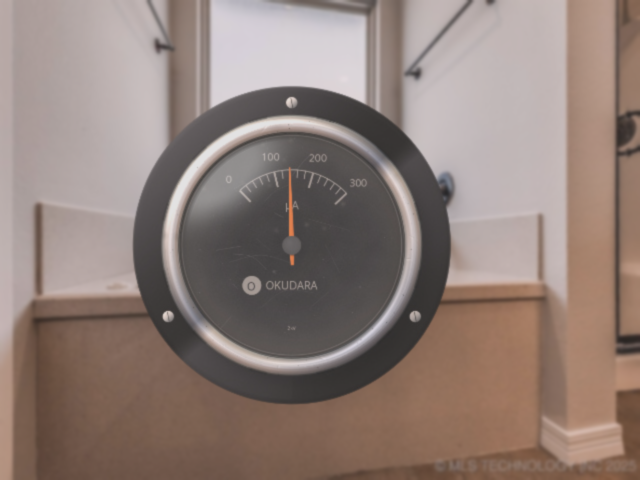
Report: 140,µA
